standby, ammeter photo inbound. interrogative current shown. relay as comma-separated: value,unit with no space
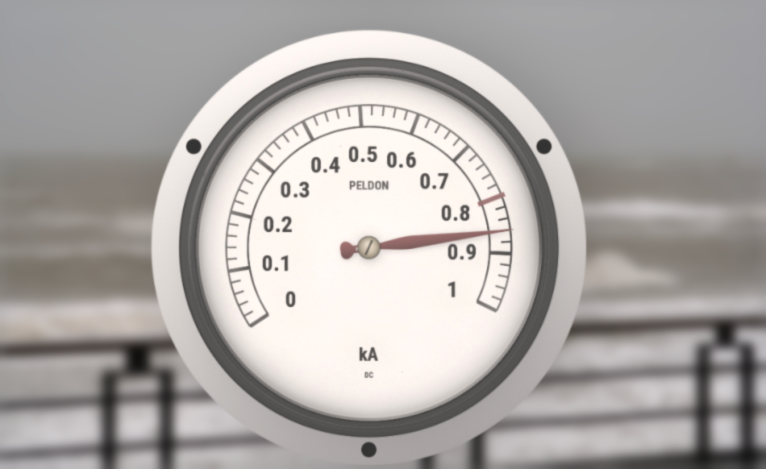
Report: 0.86,kA
